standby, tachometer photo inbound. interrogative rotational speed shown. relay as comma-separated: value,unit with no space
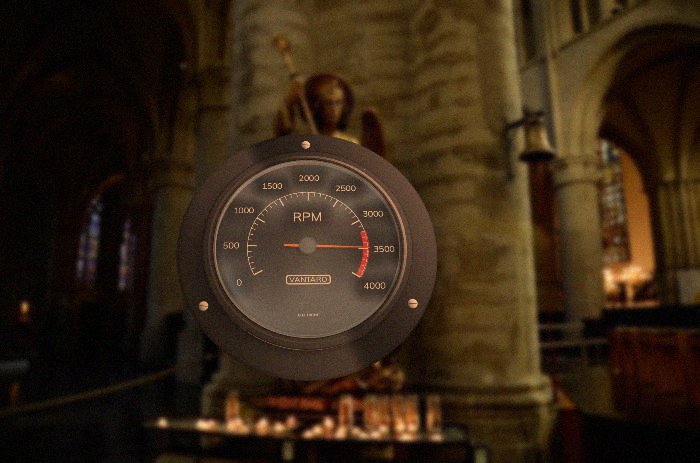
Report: 3500,rpm
